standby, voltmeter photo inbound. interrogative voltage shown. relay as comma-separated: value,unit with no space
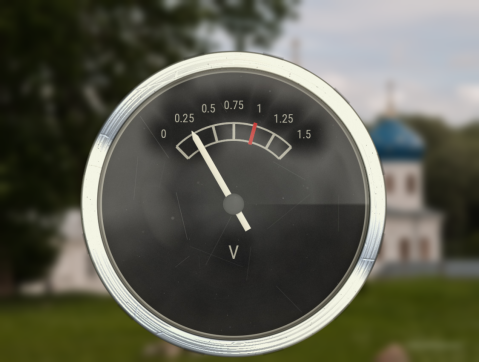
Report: 0.25,V
